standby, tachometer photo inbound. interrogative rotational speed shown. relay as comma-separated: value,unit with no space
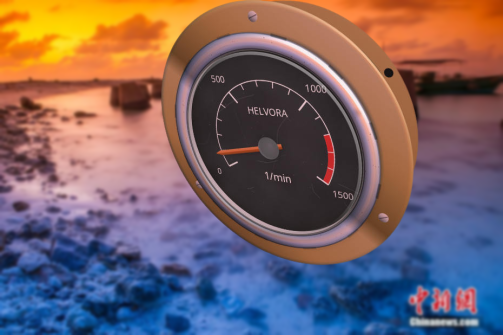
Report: 100,rpm
